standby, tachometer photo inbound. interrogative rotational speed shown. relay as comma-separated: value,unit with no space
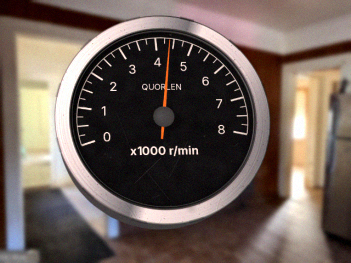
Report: 4375,rpm
